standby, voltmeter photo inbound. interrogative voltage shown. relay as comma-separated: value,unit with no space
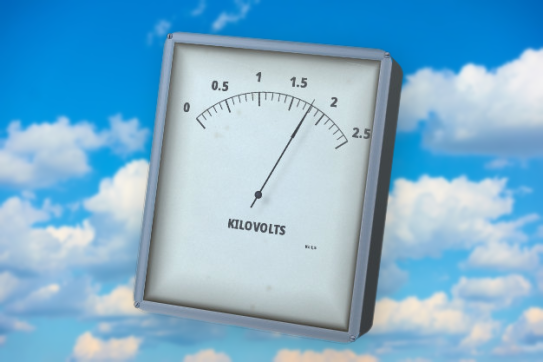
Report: 1.8,kV
